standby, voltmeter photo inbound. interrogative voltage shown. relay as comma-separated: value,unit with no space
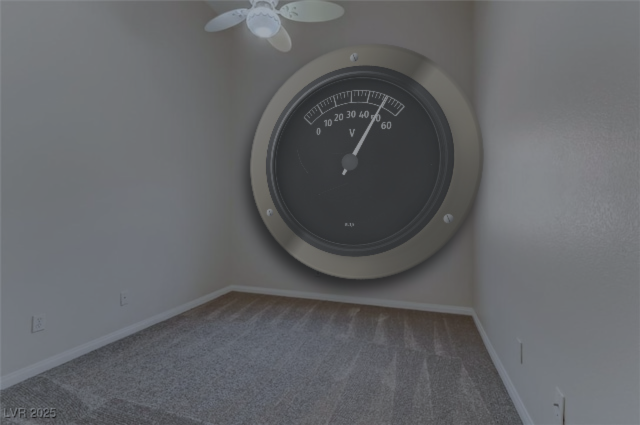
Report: 50,V
